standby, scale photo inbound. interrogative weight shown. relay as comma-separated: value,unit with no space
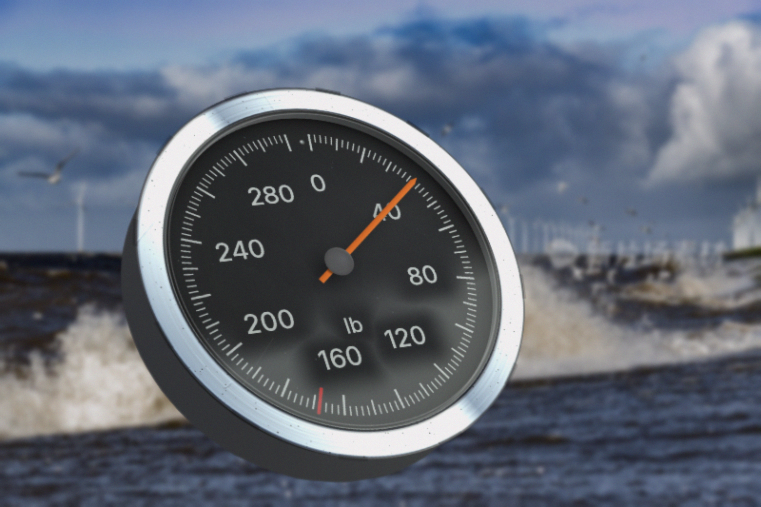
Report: 40,lb
